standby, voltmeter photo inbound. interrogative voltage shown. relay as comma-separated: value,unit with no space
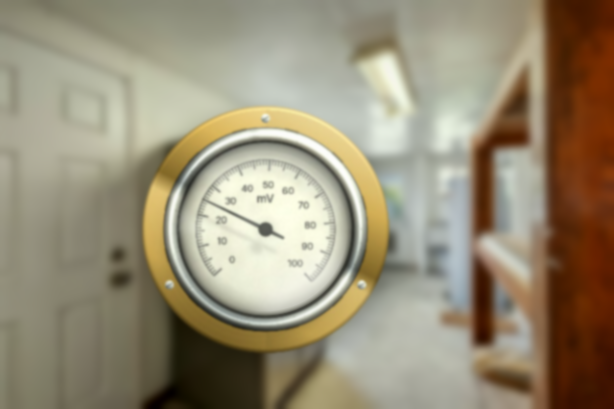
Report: 25,mV
